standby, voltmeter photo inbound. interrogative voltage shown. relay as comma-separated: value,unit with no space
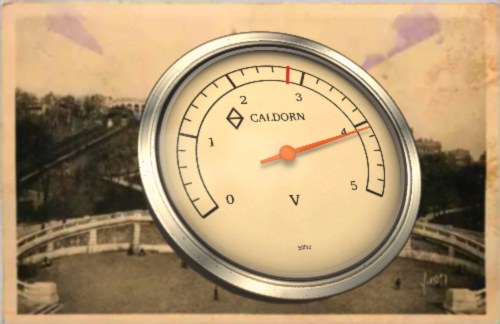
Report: 4.1,V
